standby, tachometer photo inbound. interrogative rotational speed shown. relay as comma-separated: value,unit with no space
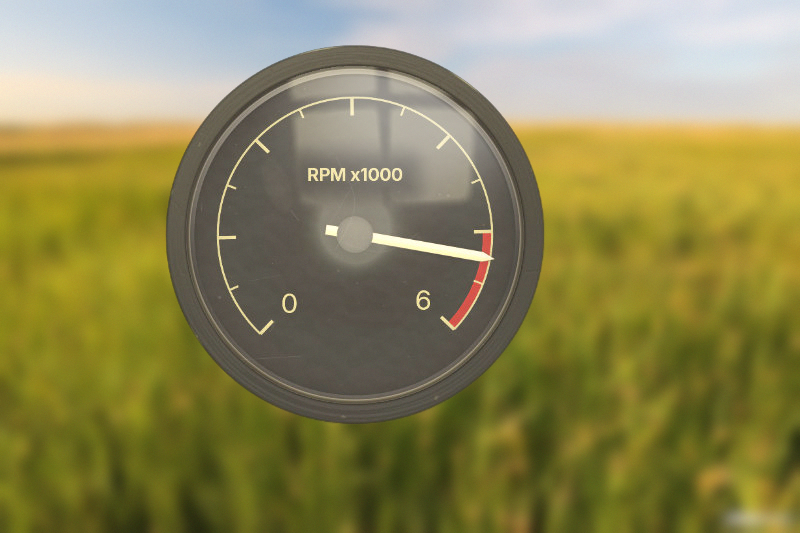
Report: 5250,rpm
